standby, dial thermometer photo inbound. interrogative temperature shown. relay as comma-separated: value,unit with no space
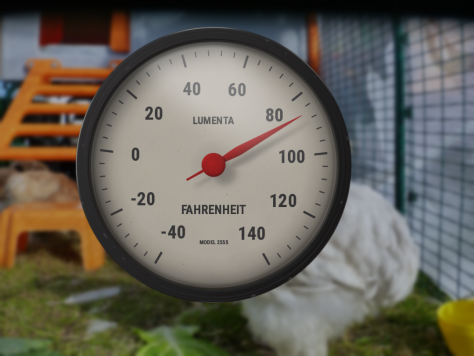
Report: 86,°F
